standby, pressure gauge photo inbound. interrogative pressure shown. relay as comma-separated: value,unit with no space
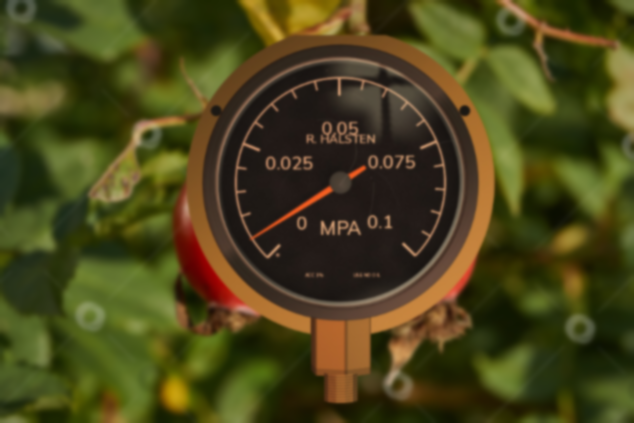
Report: 0.005,MPa
